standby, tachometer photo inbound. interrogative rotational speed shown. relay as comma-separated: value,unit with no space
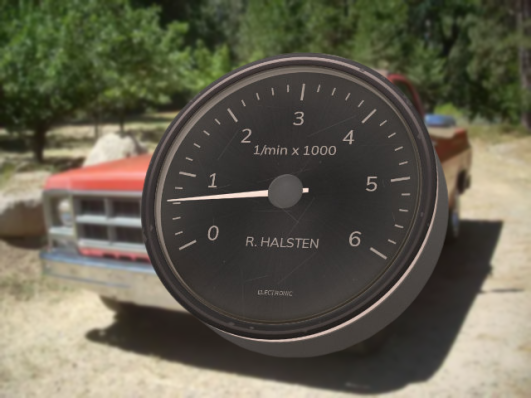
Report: 600,rpm
